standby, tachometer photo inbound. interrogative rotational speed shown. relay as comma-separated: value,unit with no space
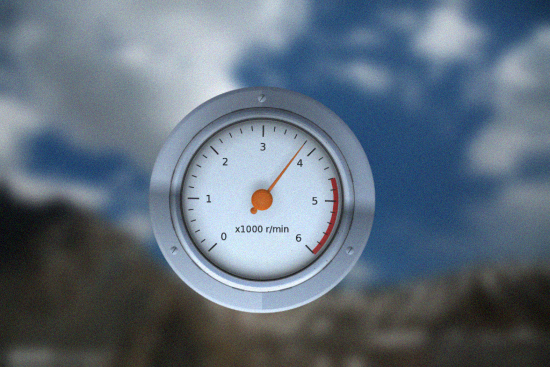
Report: 3800,rpm
